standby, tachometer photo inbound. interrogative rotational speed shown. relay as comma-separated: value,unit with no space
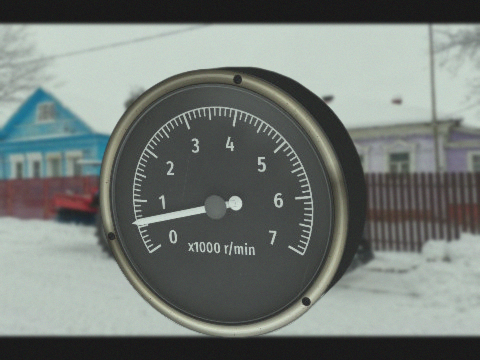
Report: 600,rpm
